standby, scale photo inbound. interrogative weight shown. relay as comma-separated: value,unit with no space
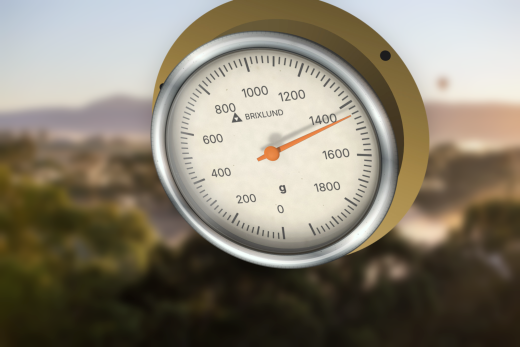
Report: 1440,g
